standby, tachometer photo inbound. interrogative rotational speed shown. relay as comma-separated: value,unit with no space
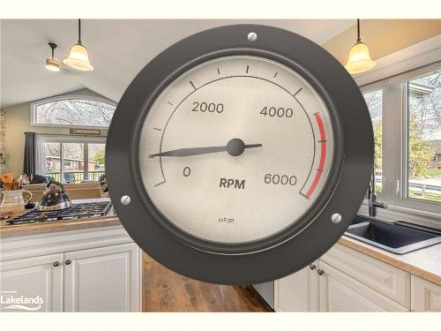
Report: 500,rpm
